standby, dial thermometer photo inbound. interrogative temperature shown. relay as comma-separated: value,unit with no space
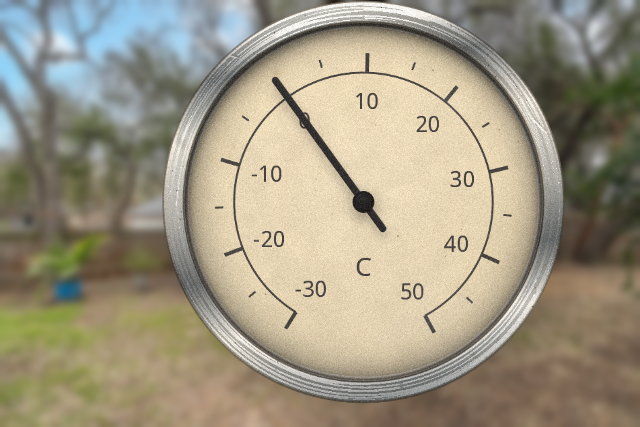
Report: 0,°C
